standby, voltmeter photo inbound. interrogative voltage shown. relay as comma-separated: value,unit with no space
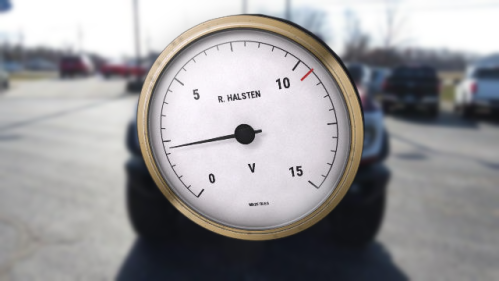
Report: 2.25,V
